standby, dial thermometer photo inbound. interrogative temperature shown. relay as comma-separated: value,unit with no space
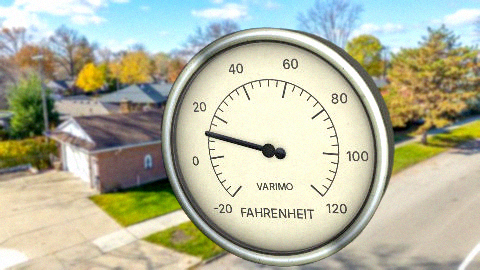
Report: 12,°F
